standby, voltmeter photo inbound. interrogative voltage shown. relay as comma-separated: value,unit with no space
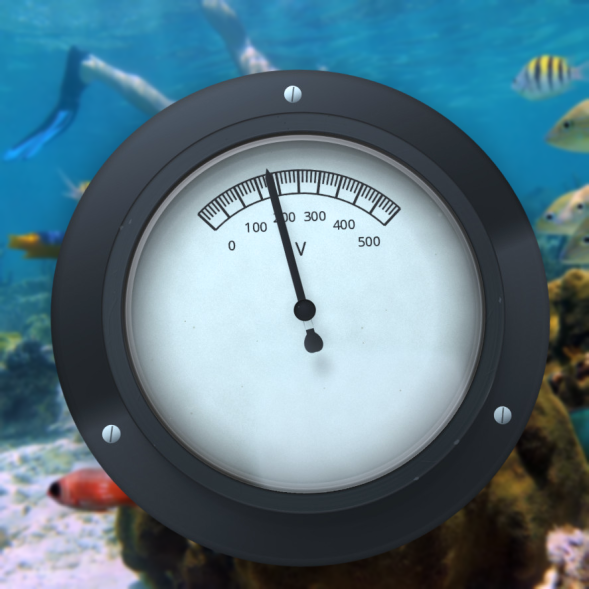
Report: 180,V
